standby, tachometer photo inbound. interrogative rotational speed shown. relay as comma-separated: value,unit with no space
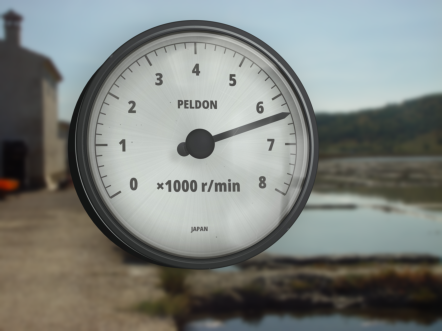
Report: 6400,rpm
